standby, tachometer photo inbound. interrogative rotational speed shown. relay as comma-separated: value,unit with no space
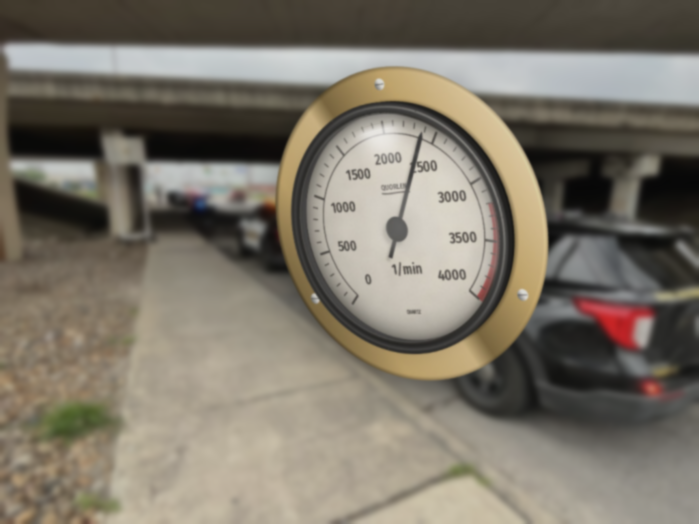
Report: 2400,rpm
